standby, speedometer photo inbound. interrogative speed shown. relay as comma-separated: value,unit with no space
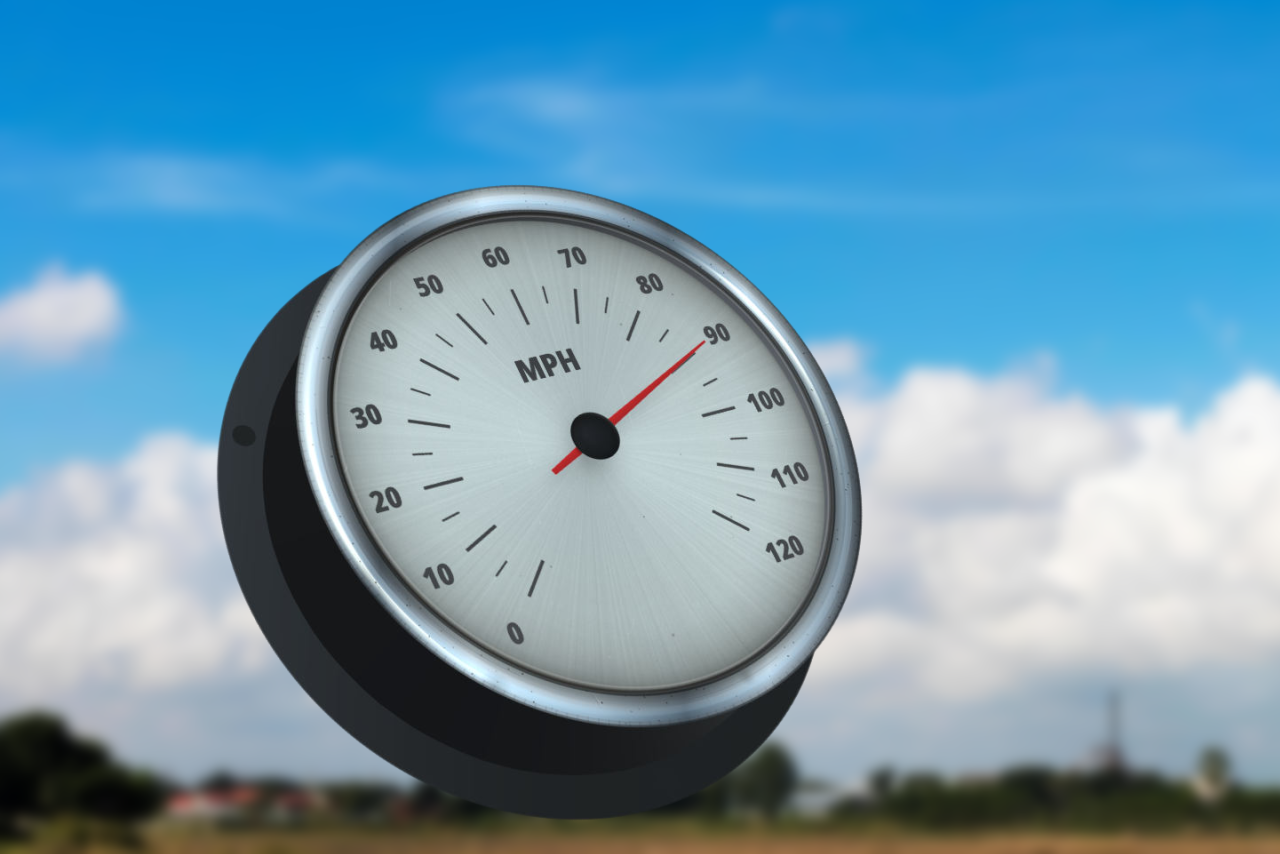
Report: 90,mph
